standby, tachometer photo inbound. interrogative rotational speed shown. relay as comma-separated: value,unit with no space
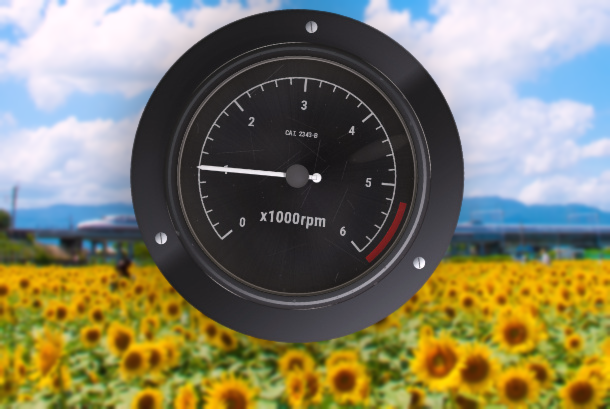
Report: 1000,rpm
